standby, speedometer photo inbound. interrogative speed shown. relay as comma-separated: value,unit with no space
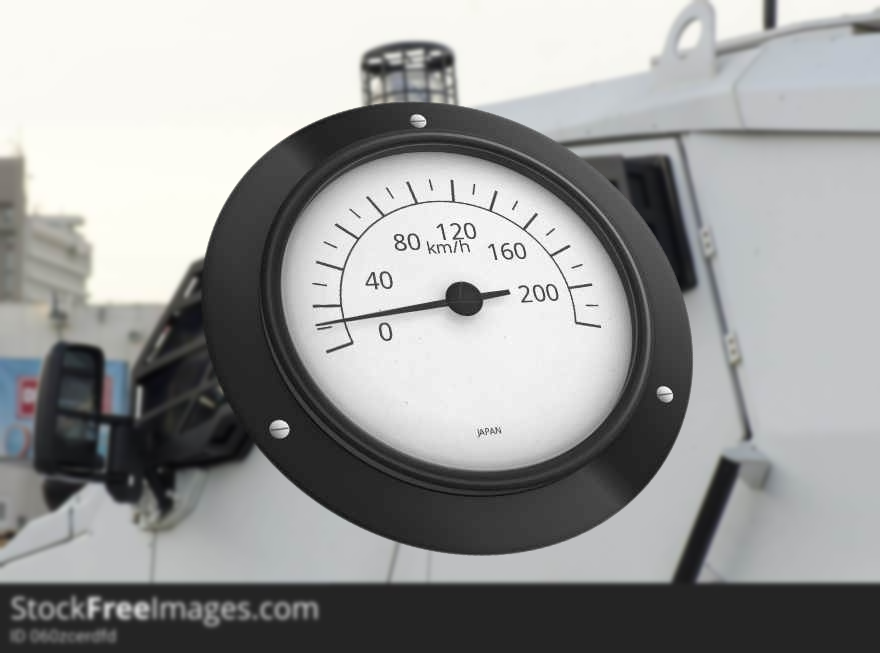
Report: 10,km/h
